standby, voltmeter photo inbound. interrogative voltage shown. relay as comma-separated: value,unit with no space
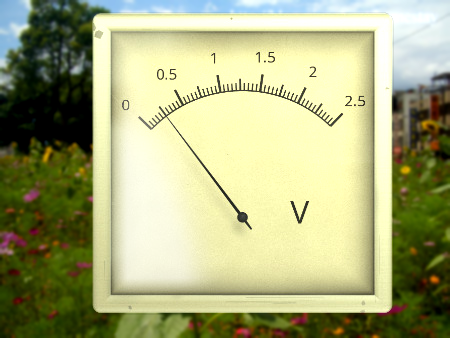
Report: 0.25,V
